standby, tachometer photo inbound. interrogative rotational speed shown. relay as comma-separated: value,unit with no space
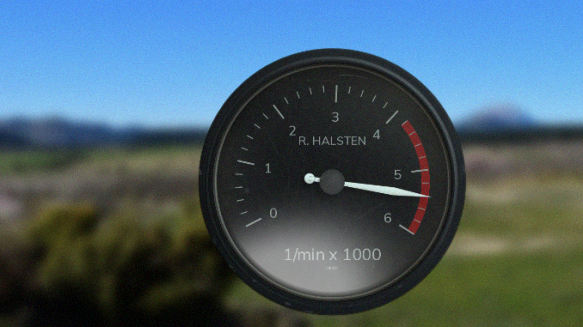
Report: 5400,rpm
